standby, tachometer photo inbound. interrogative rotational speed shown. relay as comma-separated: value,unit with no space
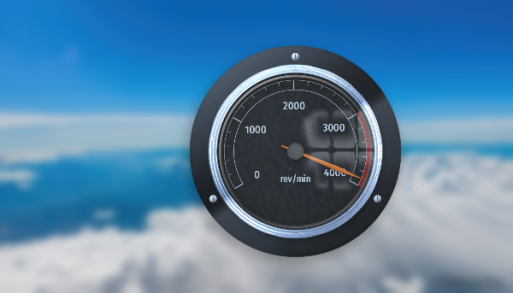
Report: 3900,rpm
